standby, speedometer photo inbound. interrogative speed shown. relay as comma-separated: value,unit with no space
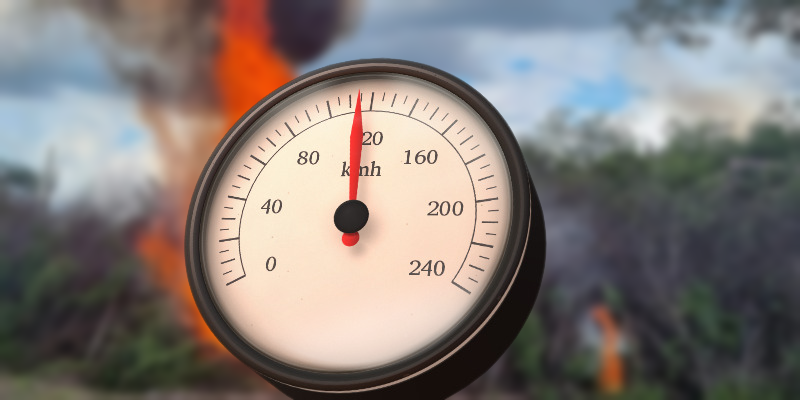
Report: 115,km/h
